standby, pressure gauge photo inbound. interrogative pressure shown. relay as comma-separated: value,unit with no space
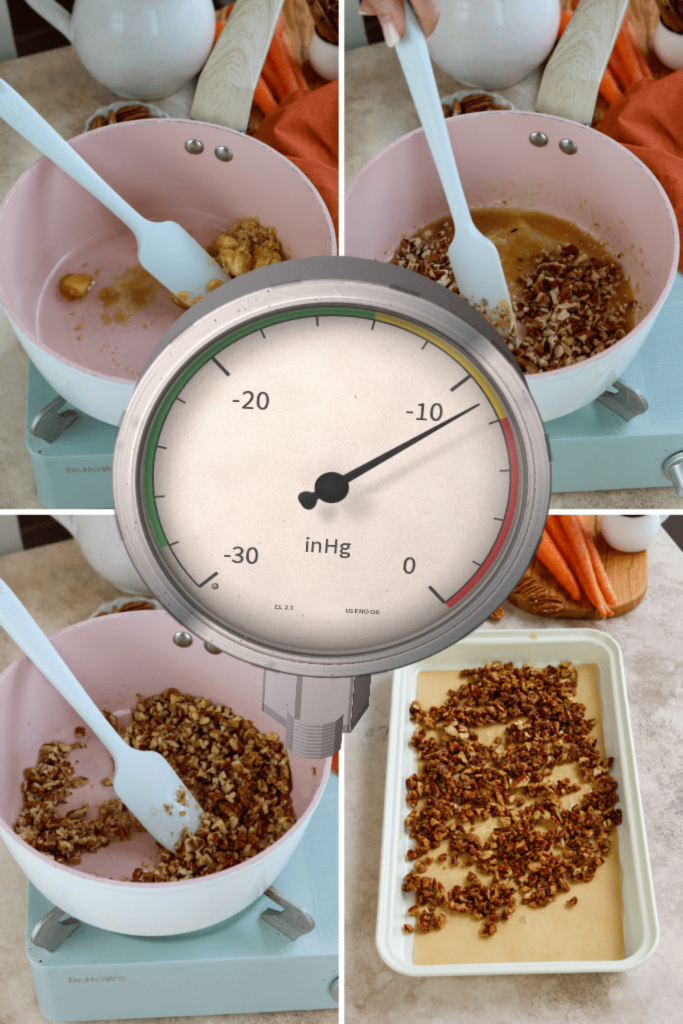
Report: -9,inHg
